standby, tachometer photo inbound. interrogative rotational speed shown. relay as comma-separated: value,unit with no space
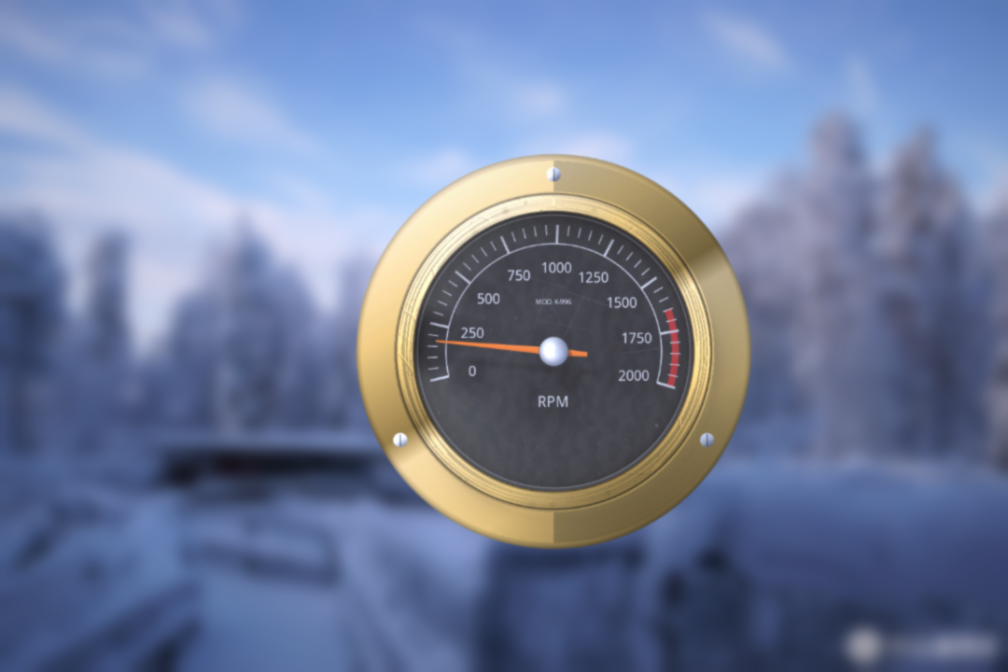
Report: 175,rpm
